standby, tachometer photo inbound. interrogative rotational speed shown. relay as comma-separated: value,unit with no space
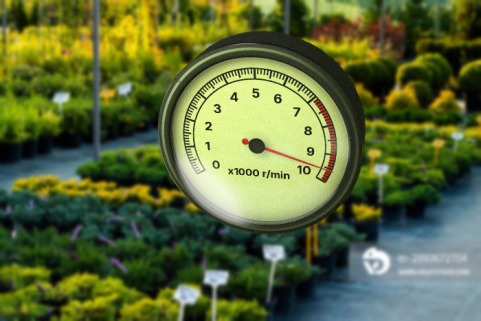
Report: 9500,rpm
